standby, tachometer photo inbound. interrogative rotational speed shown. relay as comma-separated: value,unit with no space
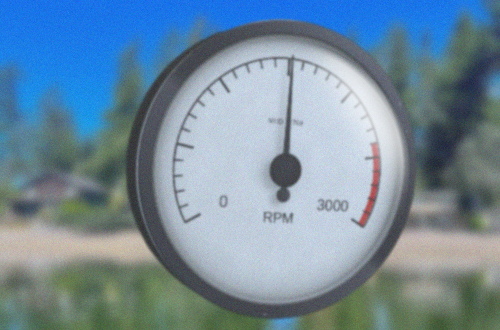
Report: 1500,rpm
